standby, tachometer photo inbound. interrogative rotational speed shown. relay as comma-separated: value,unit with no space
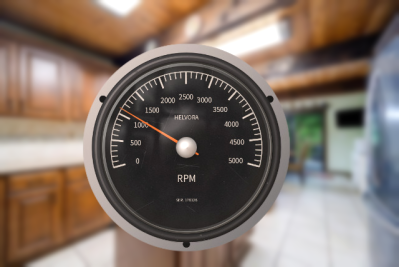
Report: 1100,rpm
